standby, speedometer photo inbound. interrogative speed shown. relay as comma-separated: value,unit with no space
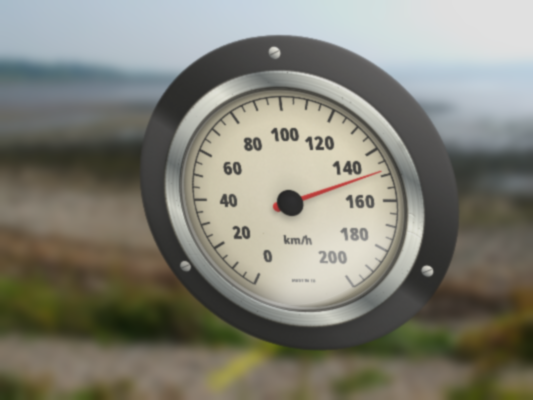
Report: 147.5,km/h
